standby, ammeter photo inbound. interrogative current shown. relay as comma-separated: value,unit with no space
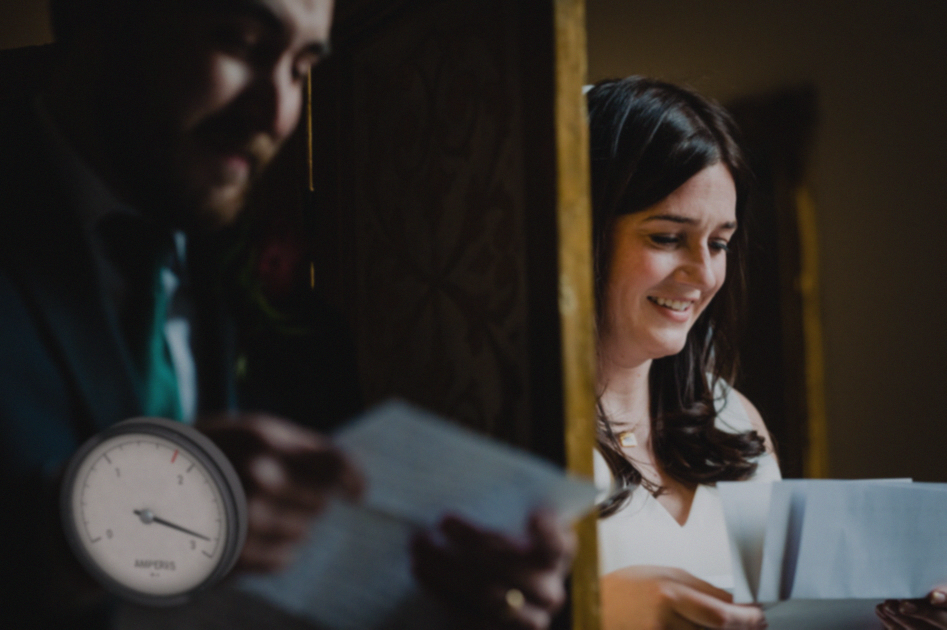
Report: 2.8,A
